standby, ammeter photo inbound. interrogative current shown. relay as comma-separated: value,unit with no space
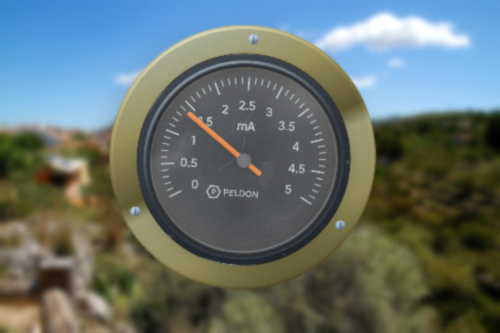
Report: 1.4,mA
